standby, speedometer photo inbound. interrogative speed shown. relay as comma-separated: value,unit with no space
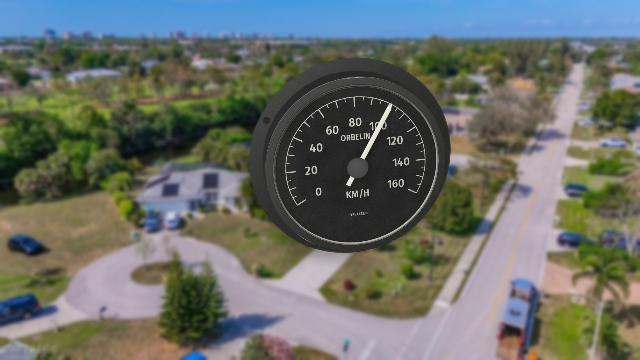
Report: 100,km/h
